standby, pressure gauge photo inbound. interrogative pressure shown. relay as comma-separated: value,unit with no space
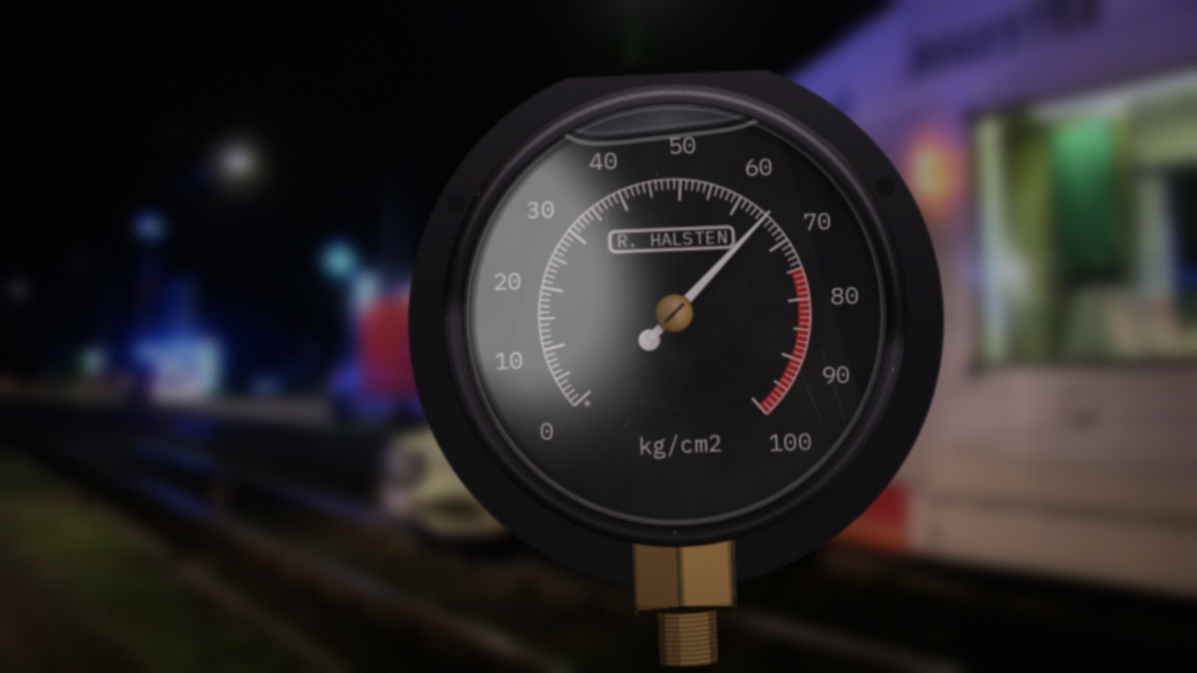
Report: 65,kg/cm²
